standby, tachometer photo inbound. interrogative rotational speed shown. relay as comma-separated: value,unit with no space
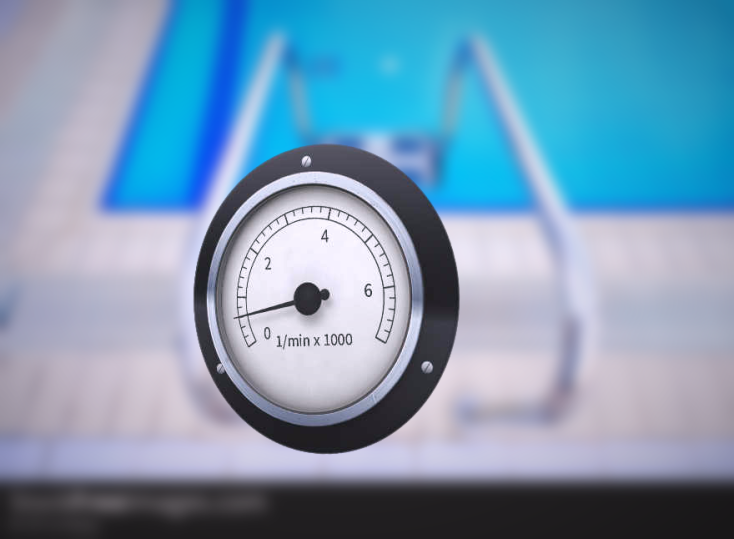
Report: 600,rpm
